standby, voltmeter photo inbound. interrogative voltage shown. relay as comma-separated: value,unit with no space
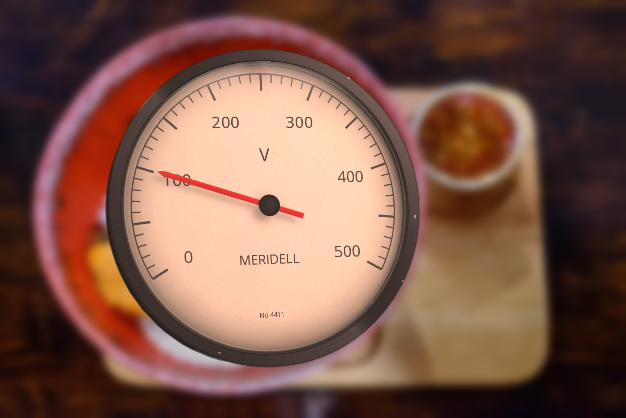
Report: 100,V
